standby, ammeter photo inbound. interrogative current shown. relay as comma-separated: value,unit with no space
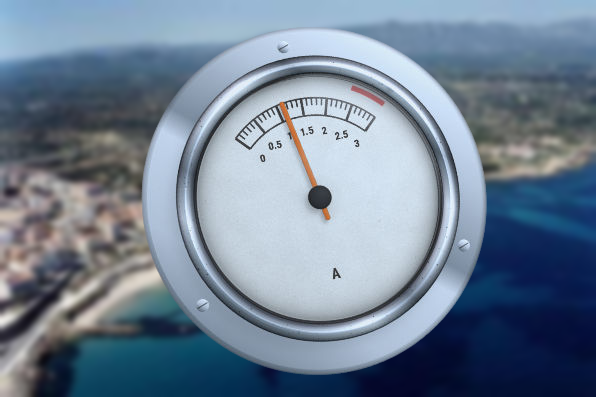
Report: 1.1,A
